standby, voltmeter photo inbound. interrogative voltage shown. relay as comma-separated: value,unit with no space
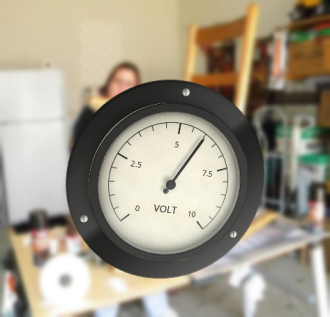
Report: 6,V
